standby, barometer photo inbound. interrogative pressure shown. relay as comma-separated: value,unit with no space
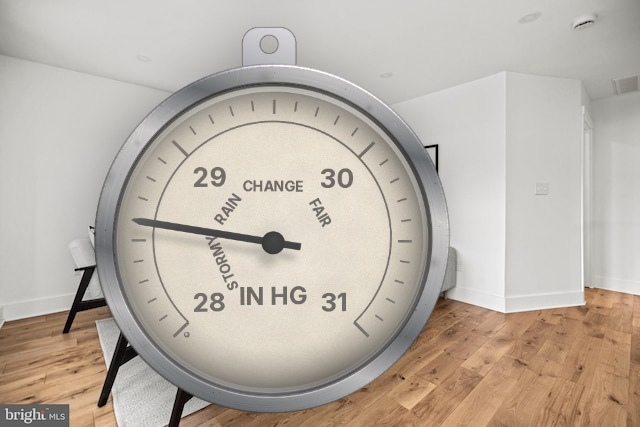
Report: 28.6,inHg
